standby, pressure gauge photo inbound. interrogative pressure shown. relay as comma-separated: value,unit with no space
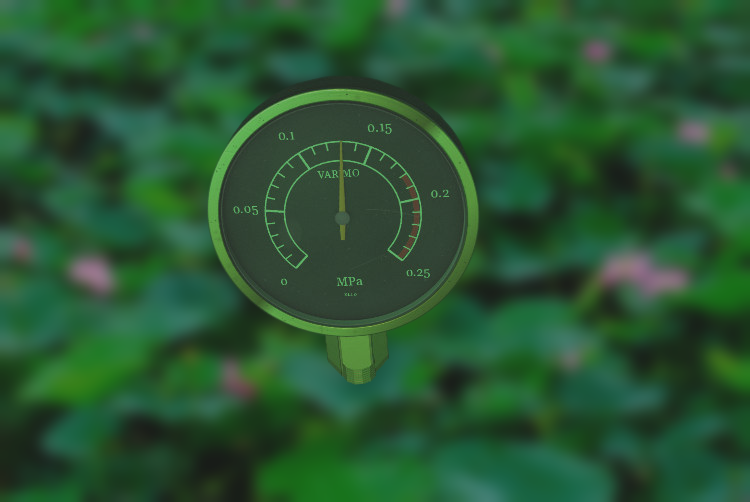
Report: 0.13,MPa
